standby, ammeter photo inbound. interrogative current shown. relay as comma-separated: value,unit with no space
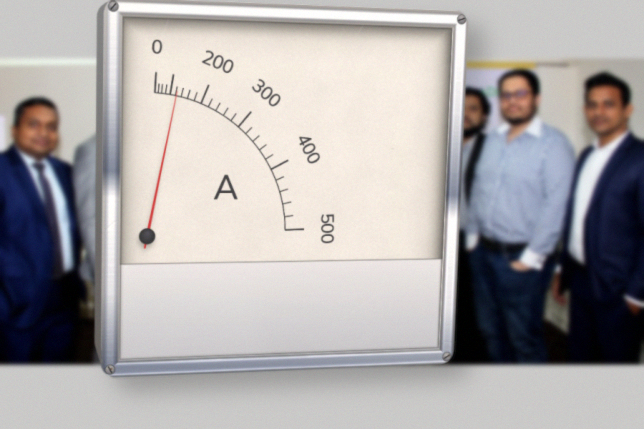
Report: 120,A
